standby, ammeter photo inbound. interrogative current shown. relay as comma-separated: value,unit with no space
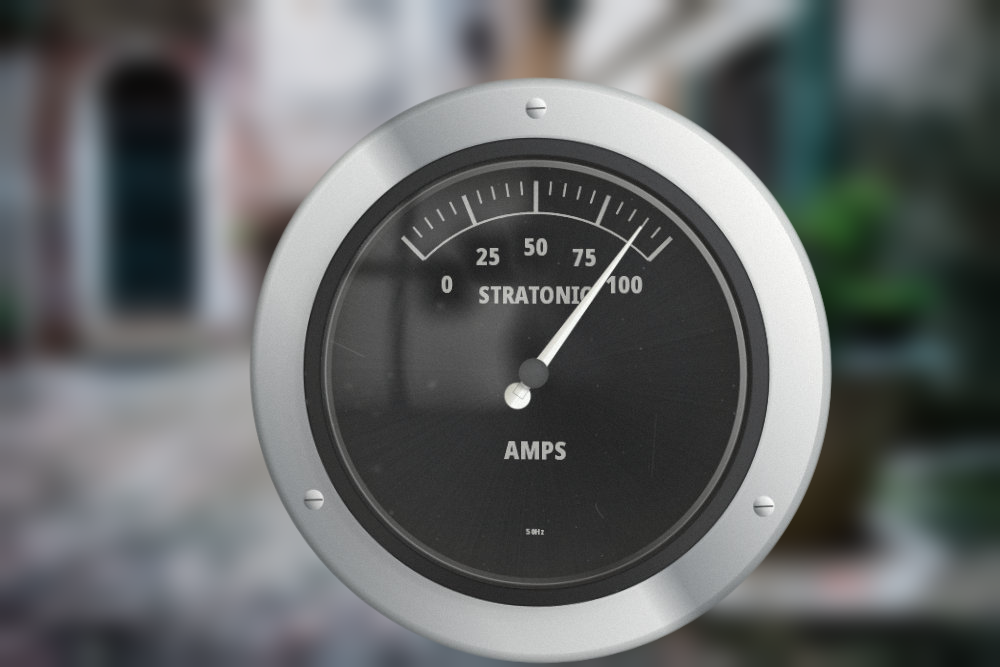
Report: 90,A
